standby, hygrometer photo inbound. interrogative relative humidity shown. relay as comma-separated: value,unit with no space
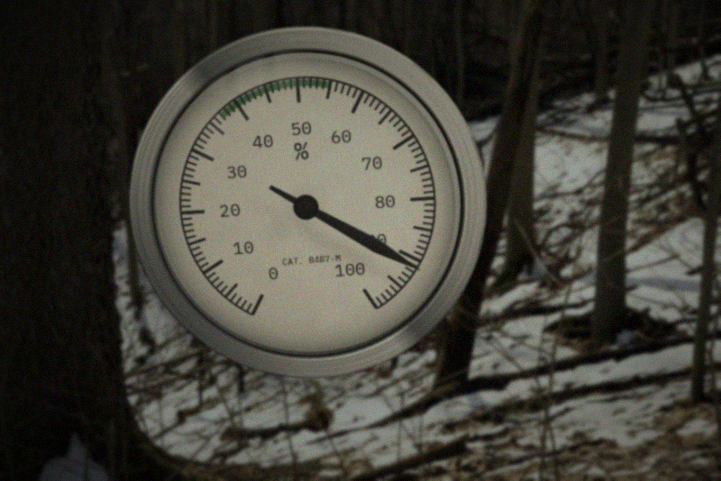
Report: 91,%
